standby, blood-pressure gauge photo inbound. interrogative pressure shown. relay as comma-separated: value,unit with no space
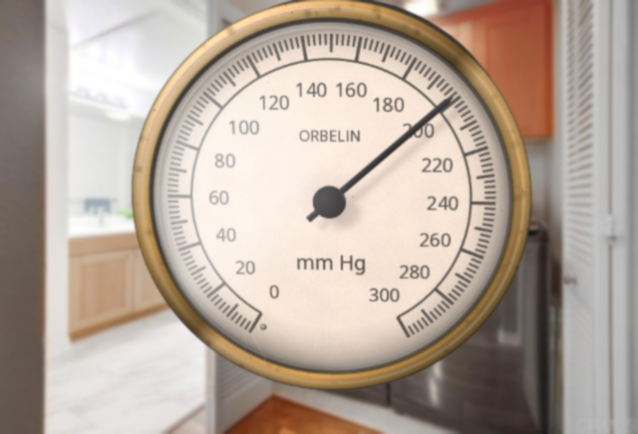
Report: 198,mmHg
